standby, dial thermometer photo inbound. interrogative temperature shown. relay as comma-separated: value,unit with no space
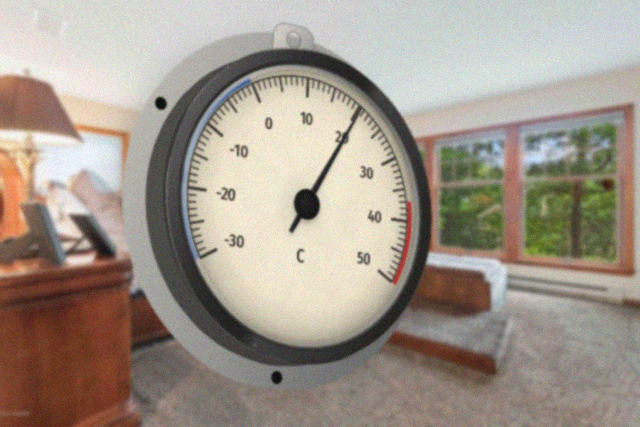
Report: 20,°C
